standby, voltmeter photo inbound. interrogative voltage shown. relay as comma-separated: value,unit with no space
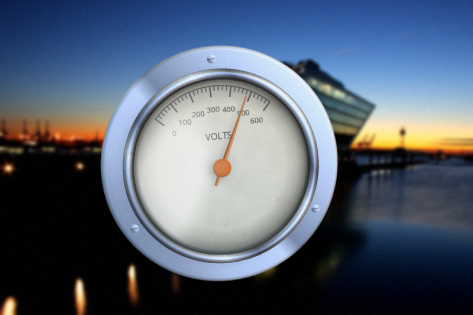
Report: 480,V
